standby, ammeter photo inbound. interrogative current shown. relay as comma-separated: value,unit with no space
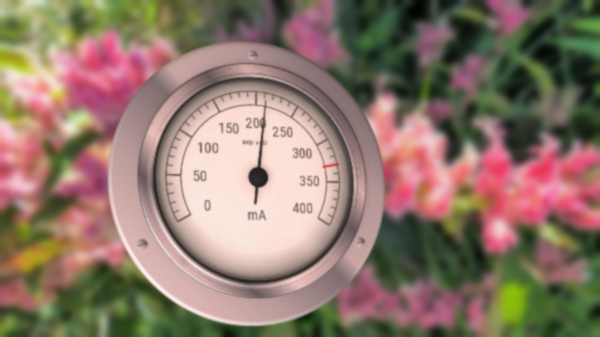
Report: 210,mA
